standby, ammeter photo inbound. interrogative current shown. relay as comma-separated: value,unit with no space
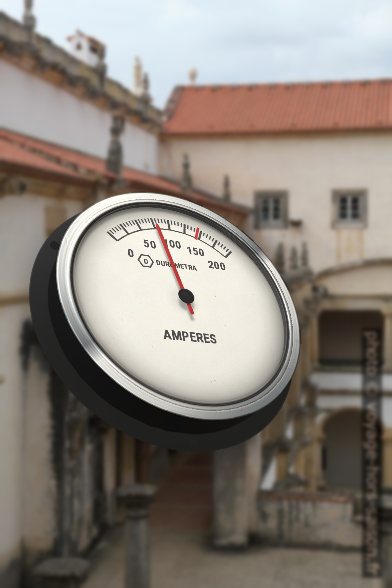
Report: 75,A
